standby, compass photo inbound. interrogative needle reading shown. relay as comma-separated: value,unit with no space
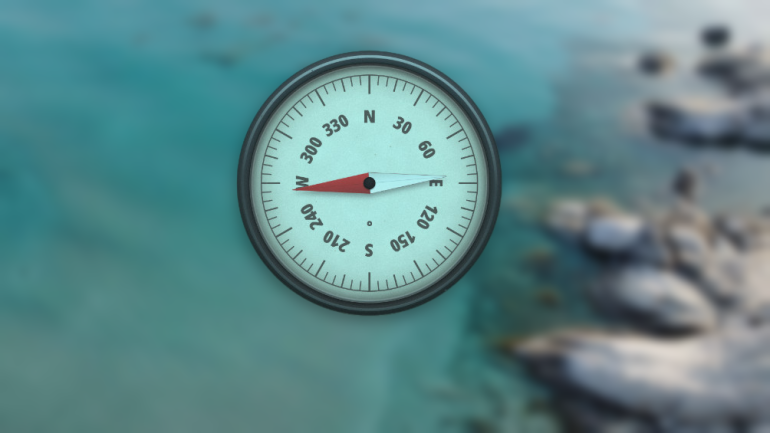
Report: 265,°
